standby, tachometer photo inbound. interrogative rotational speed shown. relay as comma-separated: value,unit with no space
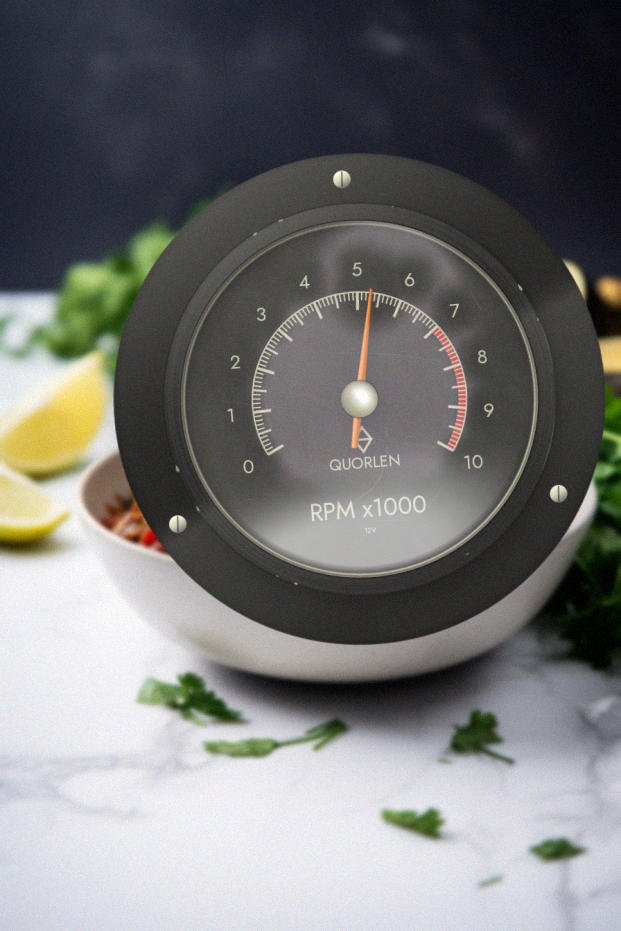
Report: 5300,rpm
